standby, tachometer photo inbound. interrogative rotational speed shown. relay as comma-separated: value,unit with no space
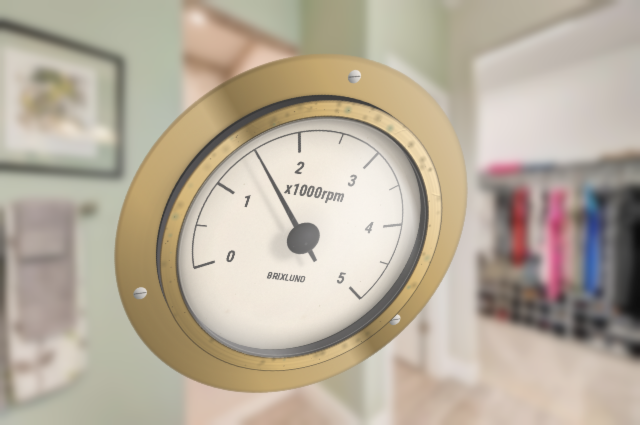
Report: 1500,rpm
